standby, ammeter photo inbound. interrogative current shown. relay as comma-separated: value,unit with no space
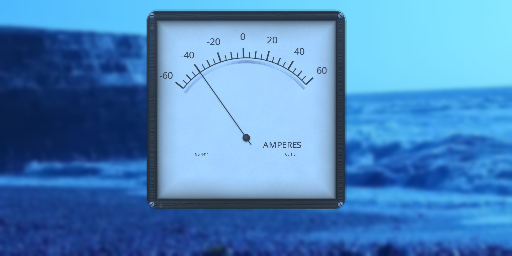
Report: -40,A
